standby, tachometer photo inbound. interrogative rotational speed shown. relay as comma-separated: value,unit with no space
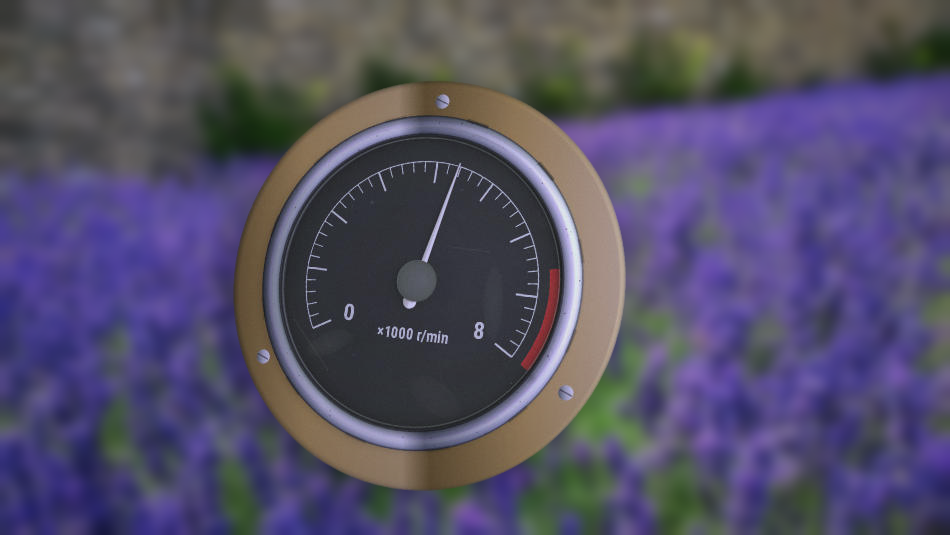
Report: 4400,rpm
